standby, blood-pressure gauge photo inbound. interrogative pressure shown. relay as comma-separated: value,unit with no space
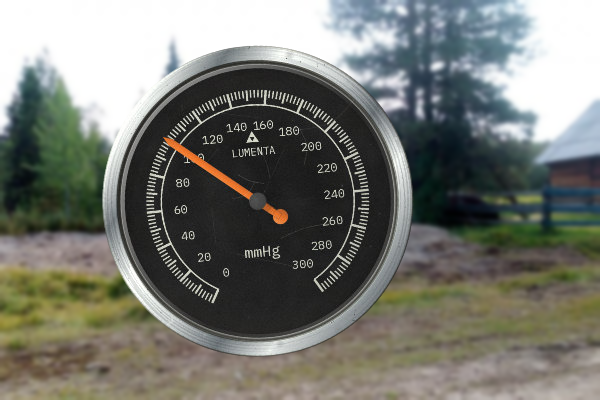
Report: 100,mmHg
